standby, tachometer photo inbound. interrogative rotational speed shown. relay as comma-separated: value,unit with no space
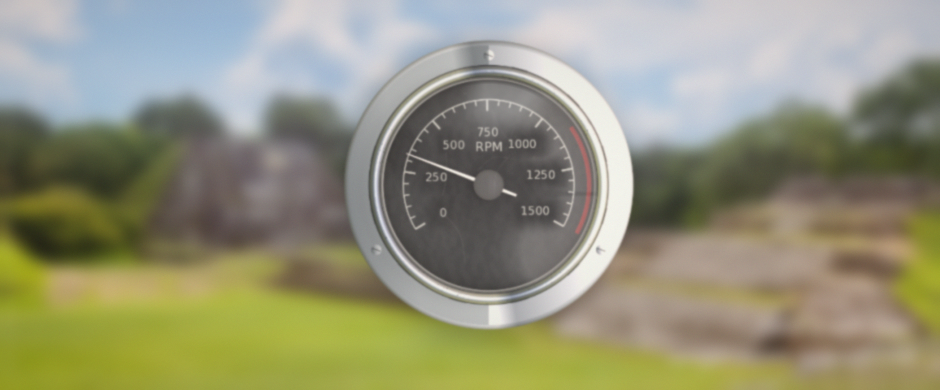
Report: 325,rpm
